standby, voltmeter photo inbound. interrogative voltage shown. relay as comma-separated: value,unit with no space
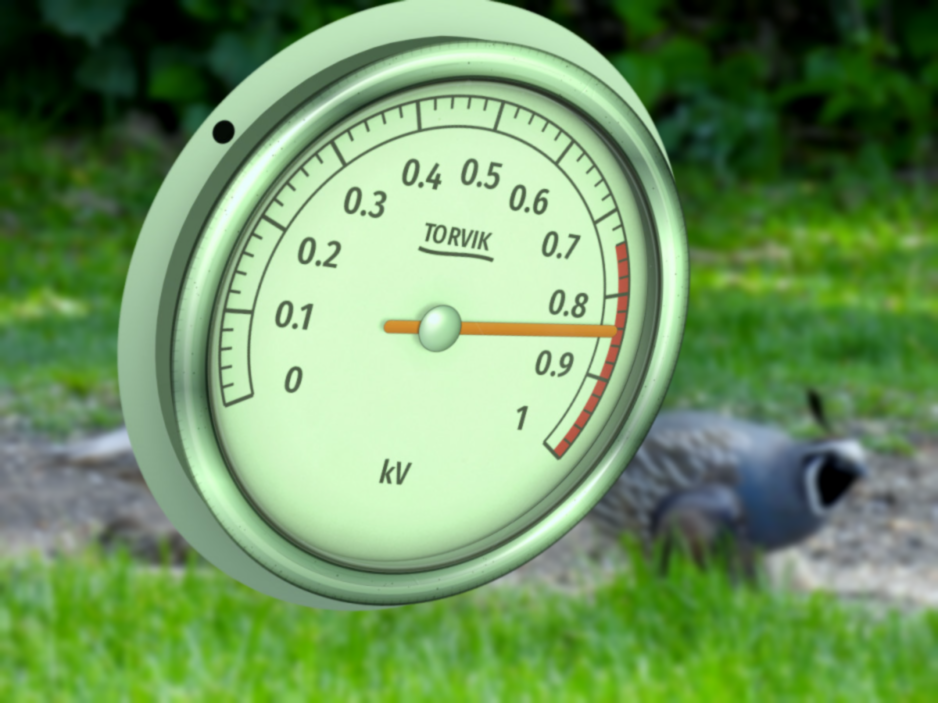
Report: 0.84,kV
